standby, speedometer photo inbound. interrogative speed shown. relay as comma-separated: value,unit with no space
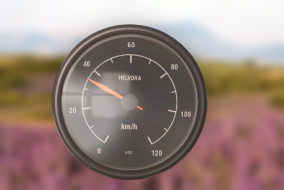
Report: 35,km/h
